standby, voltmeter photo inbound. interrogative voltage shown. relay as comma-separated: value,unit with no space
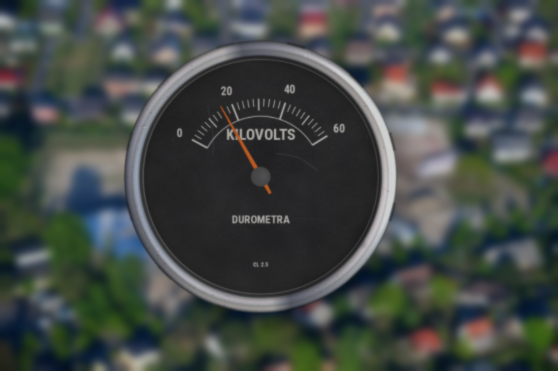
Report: 16,kV
